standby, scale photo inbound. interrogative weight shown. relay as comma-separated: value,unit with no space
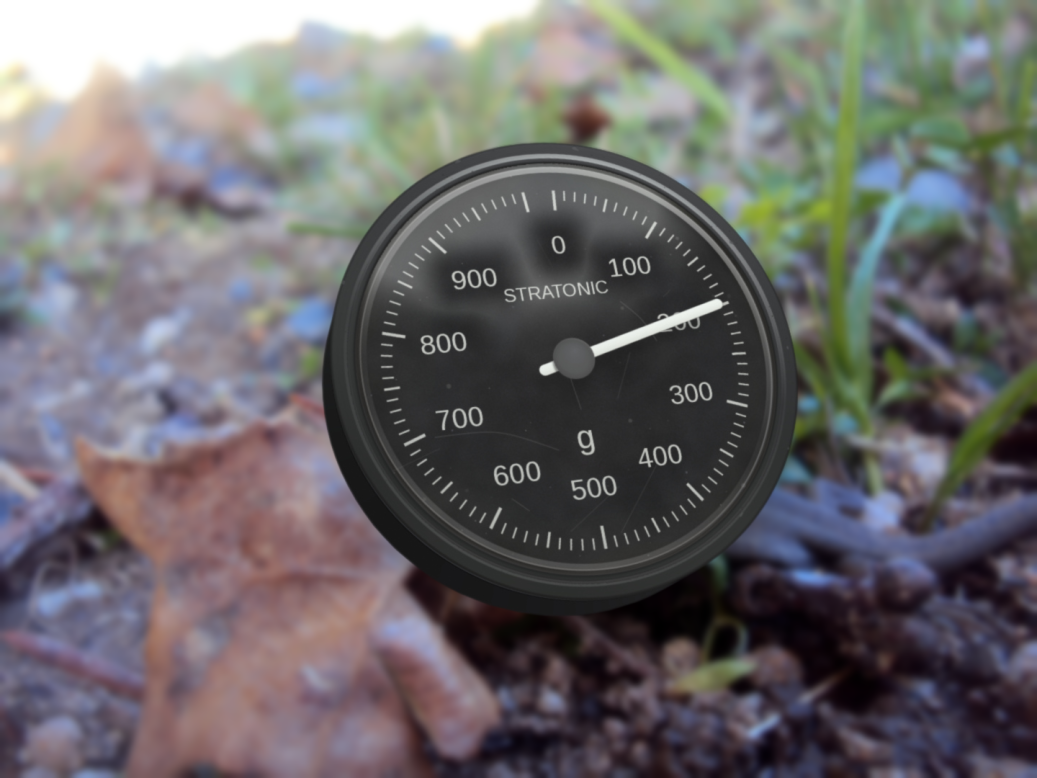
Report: 200,g
